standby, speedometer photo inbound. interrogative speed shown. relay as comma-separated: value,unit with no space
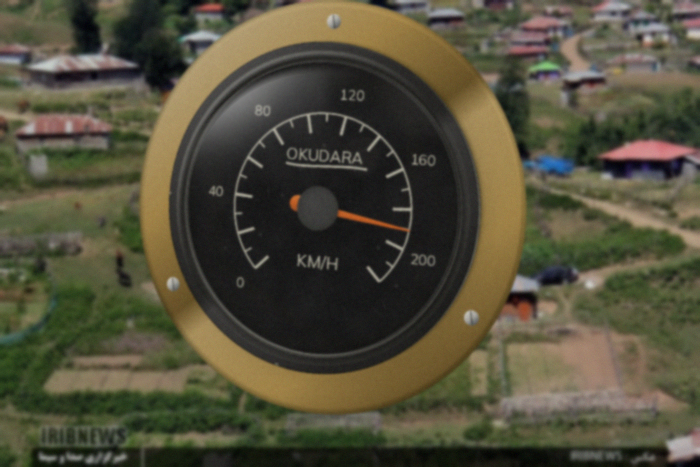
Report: 190,km/h
